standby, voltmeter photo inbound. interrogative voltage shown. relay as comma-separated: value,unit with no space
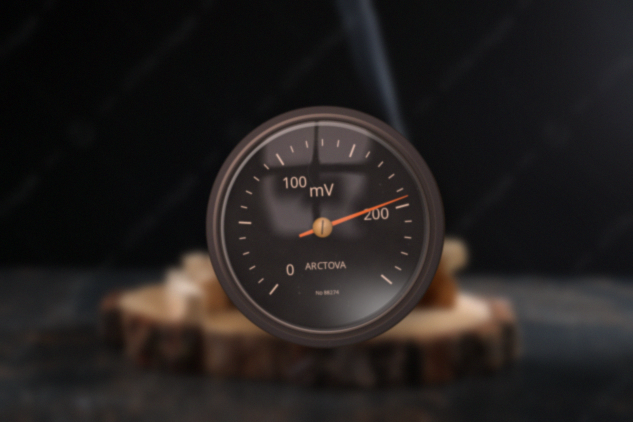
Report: 195,mV
